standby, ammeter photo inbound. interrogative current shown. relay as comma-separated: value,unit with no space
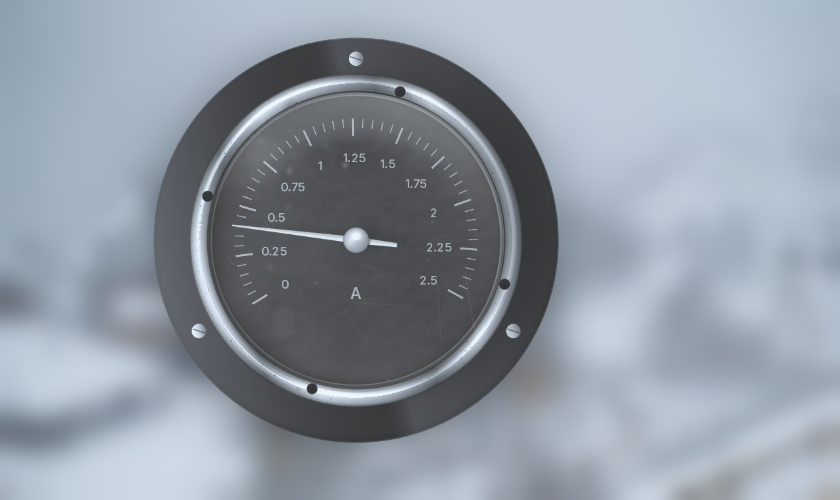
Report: 0.4,A
